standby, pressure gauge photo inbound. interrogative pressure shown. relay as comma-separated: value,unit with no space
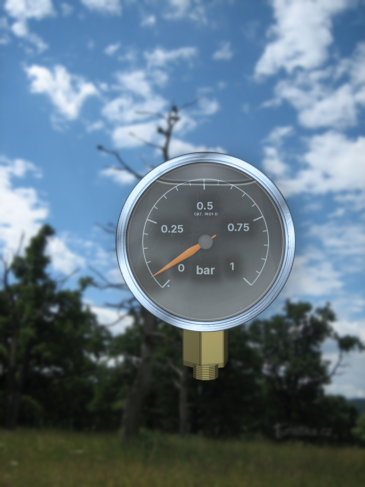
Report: 0.05,bar
